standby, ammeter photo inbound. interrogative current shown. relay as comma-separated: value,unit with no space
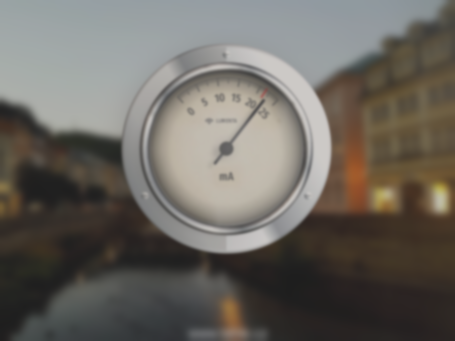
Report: 22.5,mA
